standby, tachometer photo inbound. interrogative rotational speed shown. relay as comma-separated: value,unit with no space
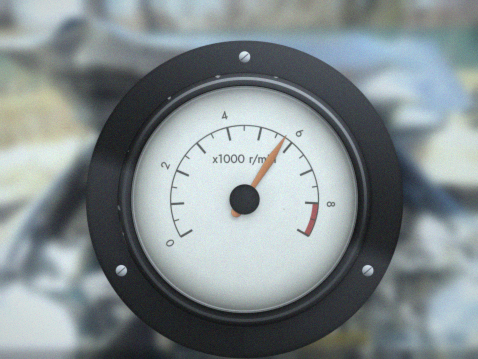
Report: 5750,rpm
